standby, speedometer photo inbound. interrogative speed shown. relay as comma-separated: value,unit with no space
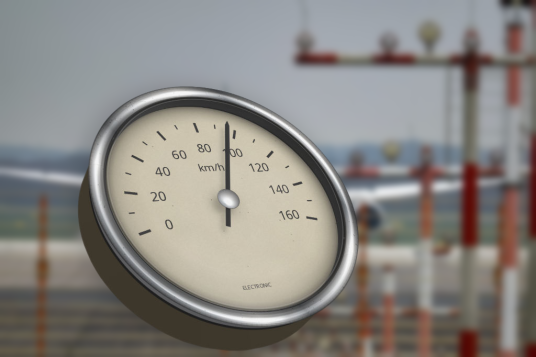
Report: 95,km/h
